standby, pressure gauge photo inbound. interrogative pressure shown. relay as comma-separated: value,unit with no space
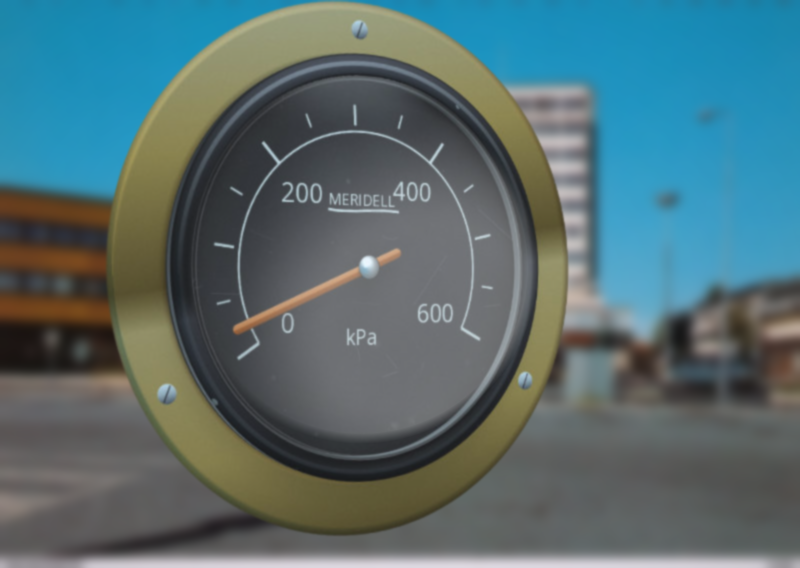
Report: 25,kPa
